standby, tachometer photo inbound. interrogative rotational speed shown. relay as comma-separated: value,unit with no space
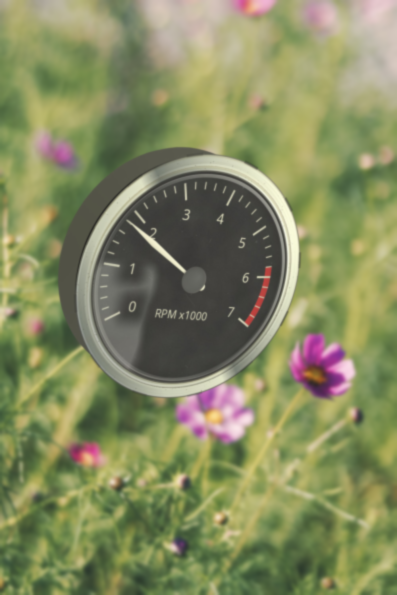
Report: 1800,rpm
